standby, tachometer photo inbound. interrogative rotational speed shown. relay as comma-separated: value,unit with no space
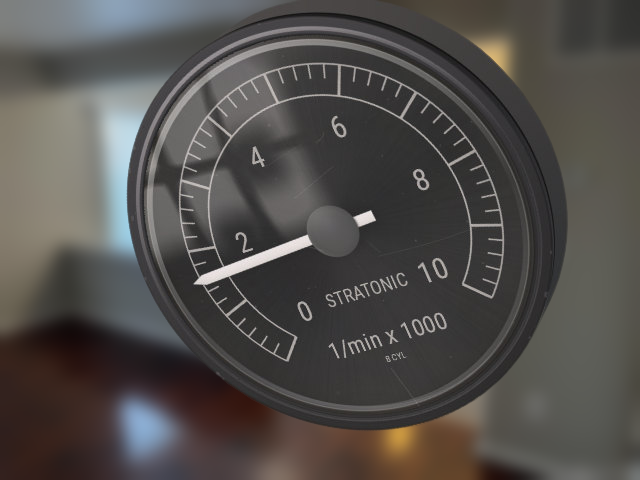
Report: 1600,rpm
